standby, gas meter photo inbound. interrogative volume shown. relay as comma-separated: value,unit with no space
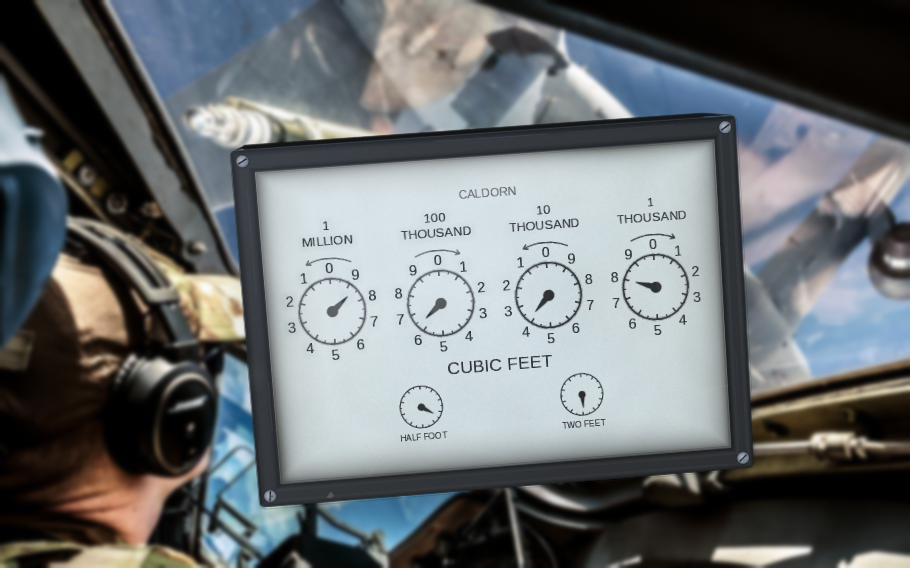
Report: 863800,ft³
